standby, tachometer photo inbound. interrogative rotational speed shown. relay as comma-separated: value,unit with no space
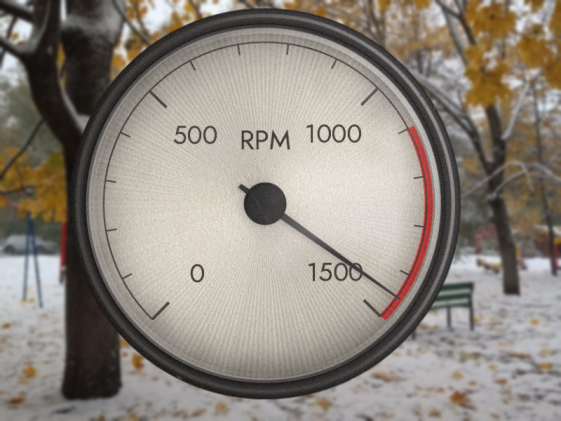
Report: 1450,rpm
